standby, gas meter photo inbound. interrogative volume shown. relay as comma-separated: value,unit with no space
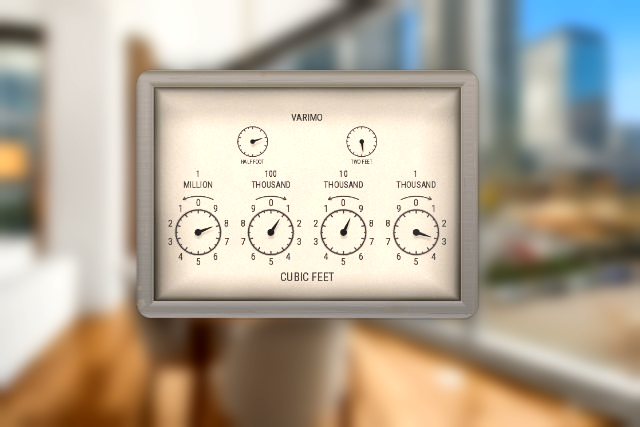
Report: 809300,ft³
